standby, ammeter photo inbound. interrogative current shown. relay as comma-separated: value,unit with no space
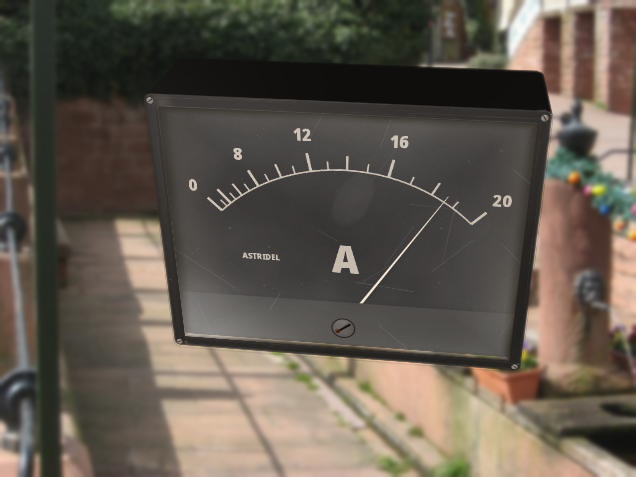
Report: 18.5,A
